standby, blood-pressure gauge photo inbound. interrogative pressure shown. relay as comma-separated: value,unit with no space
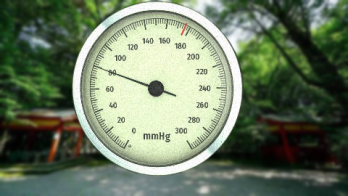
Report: 80,mmHg
